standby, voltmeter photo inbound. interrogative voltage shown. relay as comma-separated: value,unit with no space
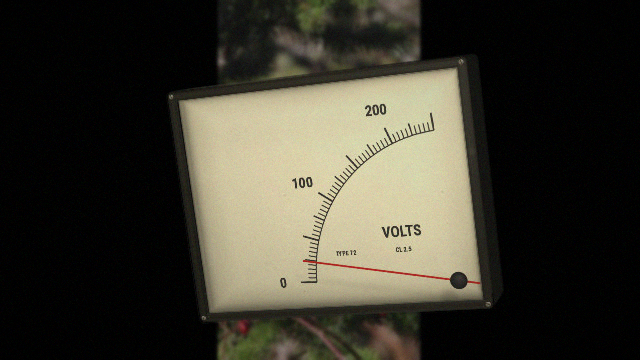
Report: 25,V
